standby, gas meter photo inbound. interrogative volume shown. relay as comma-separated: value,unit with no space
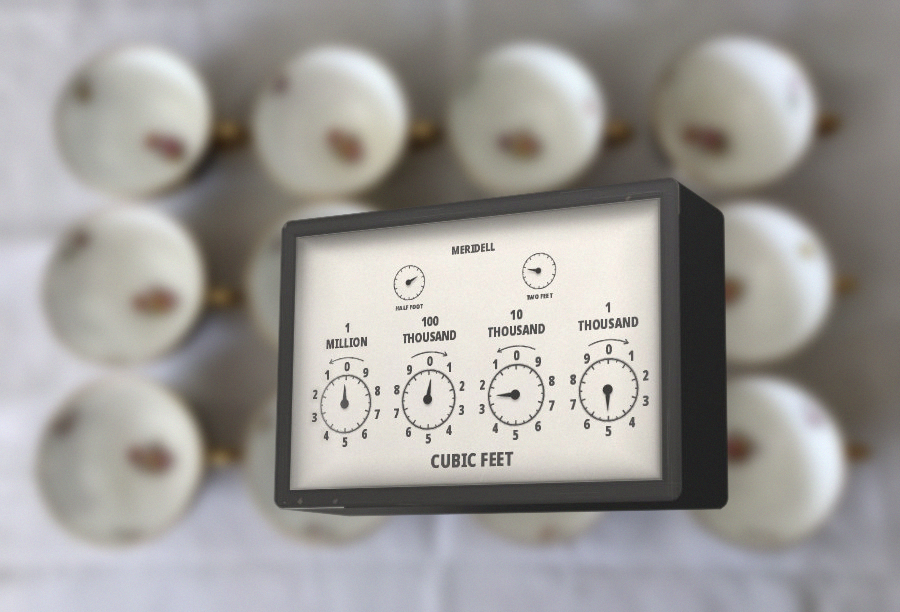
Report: 2500,ft³
